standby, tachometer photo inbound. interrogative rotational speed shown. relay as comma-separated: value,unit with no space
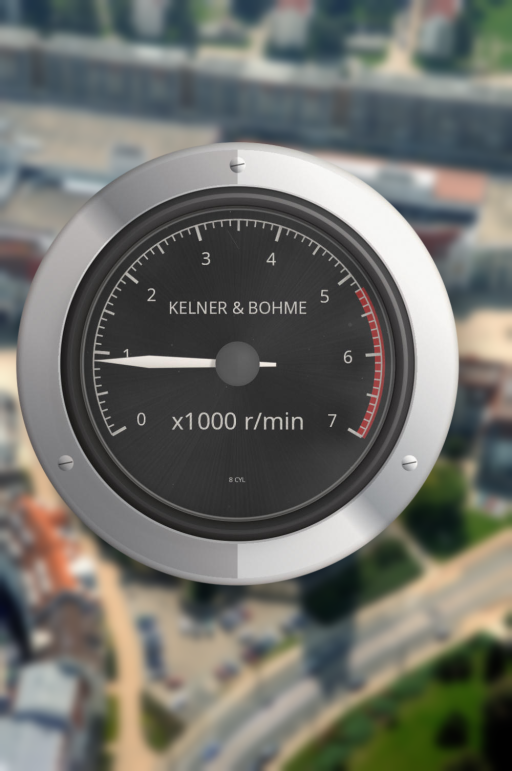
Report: 900,rpm
